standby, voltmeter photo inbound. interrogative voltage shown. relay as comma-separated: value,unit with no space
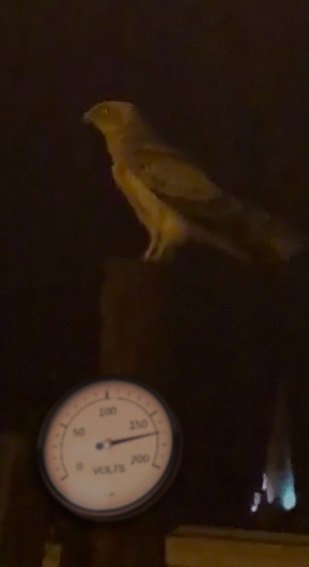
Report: 170,V
